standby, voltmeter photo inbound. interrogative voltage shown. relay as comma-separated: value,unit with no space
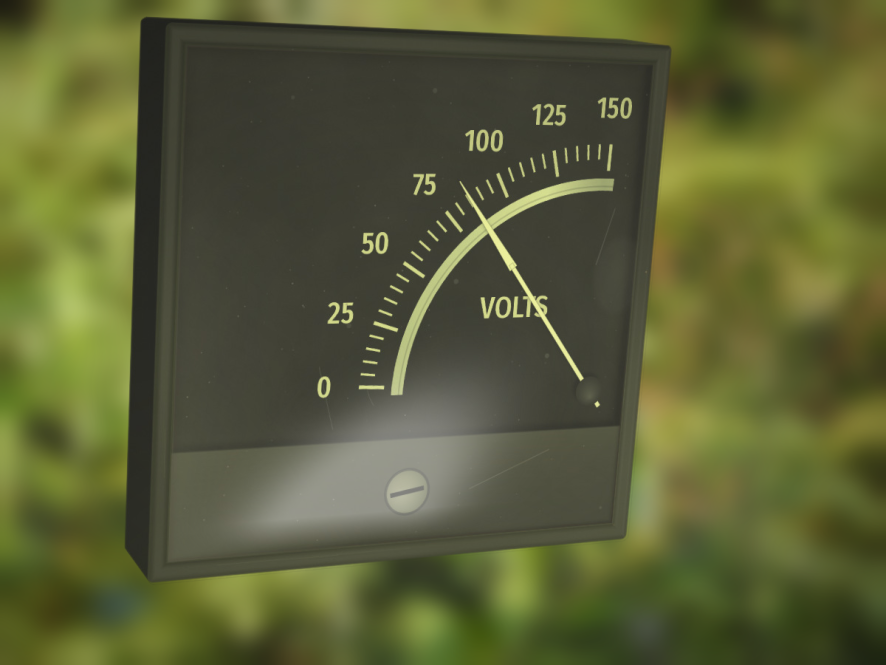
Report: 85,V
